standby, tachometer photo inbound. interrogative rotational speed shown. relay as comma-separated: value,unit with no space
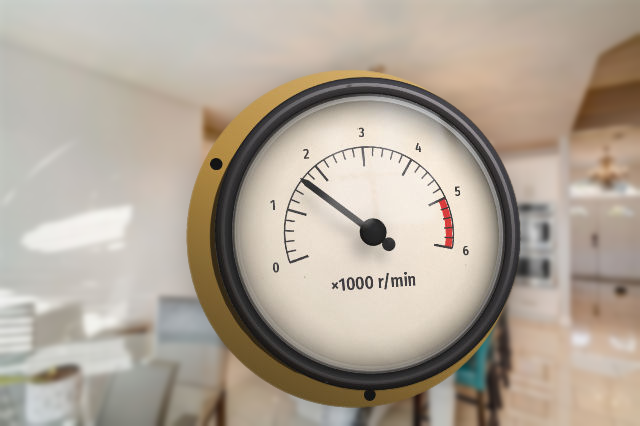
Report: 1600,rpm
